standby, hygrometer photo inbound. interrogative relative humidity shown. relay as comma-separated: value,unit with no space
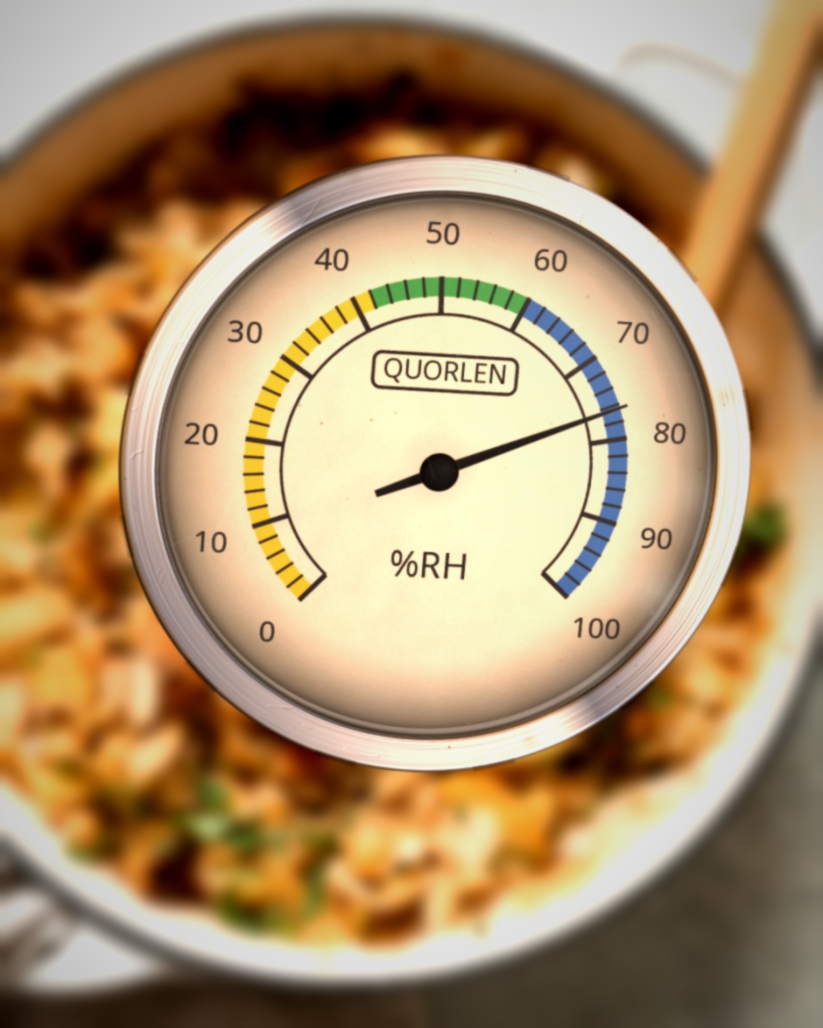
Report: 76,%
